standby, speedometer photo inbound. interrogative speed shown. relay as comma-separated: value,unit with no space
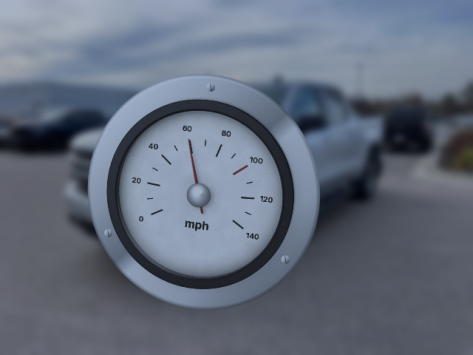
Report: 60,mph
